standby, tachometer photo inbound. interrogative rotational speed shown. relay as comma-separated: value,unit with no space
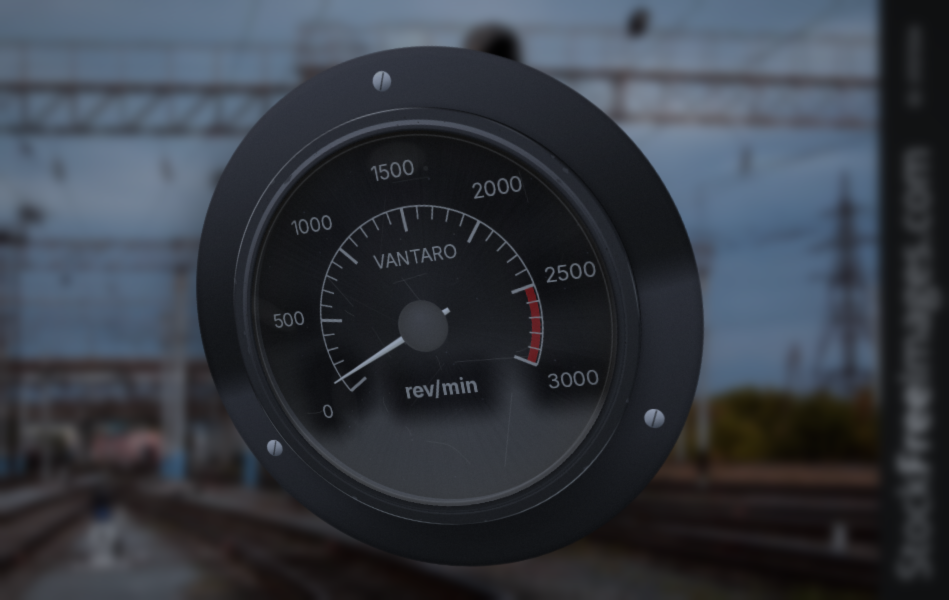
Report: 100,rpm
